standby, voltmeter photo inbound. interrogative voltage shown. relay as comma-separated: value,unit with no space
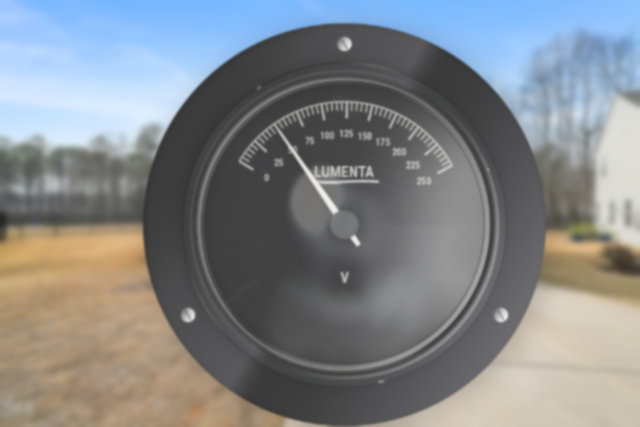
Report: 50,V
